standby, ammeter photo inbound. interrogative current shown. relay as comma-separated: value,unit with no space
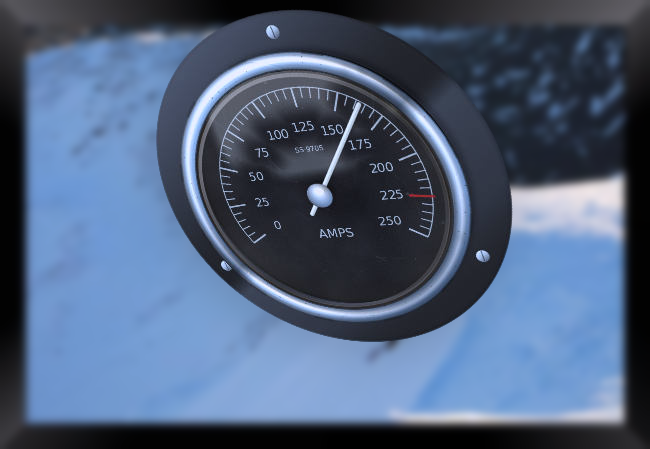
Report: 162.5,A
